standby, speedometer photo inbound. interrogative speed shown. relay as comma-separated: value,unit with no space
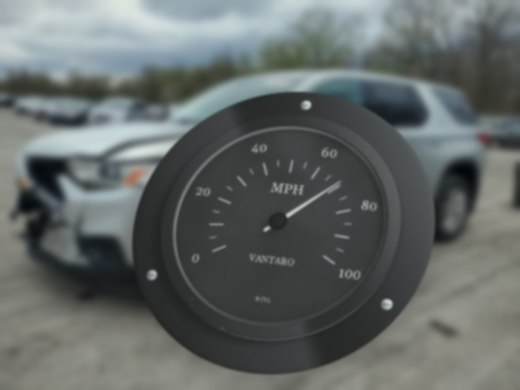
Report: 70,mph
